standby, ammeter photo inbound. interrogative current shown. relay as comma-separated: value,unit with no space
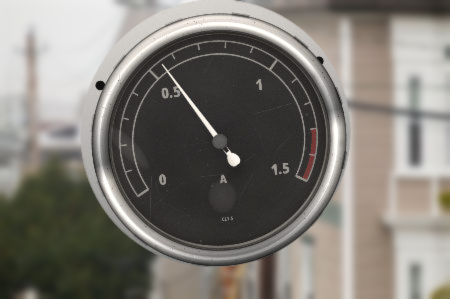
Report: 0.55,A
